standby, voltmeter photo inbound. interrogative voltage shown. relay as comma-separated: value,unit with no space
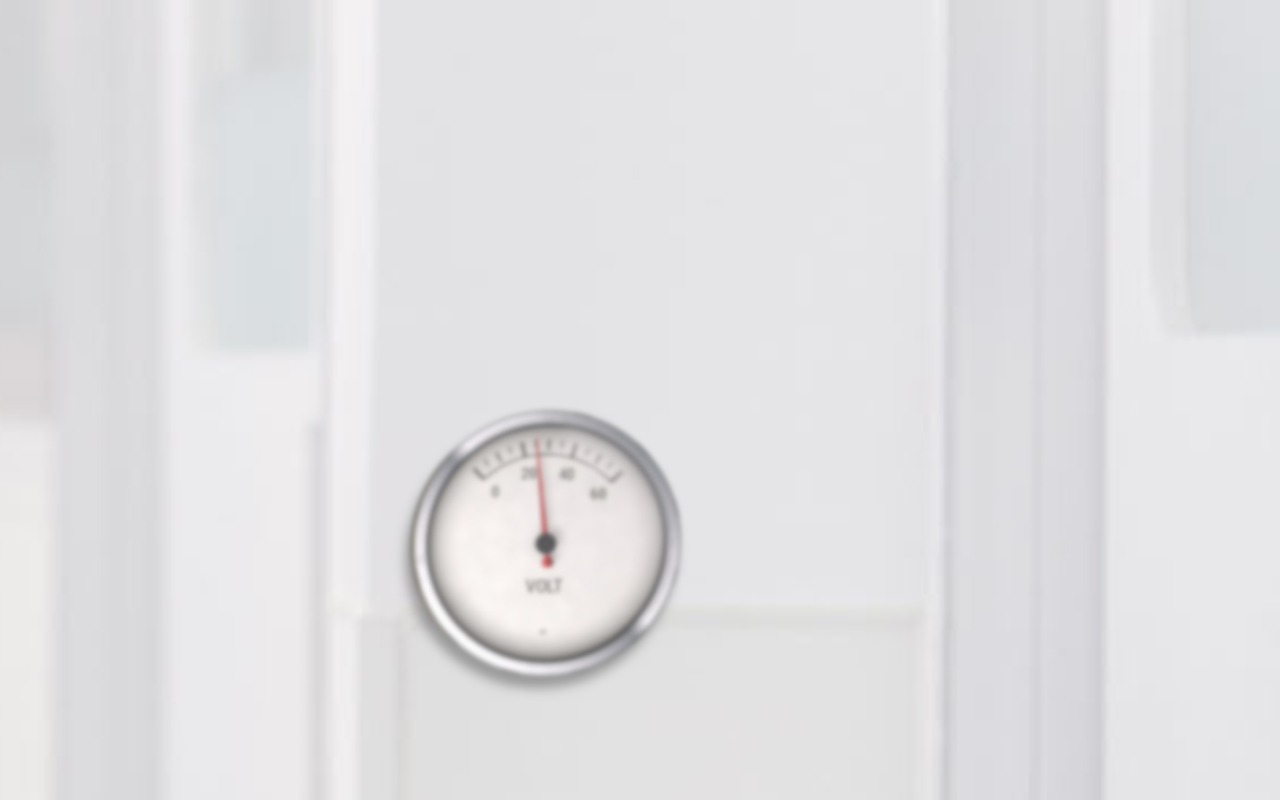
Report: 25,V
